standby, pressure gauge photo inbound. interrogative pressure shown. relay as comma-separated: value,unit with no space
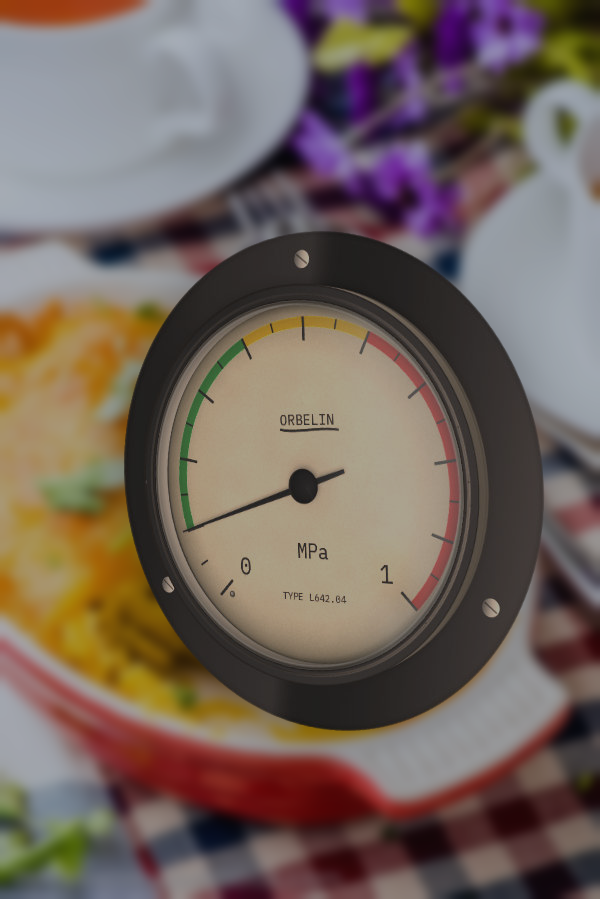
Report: 0.1,MPa
